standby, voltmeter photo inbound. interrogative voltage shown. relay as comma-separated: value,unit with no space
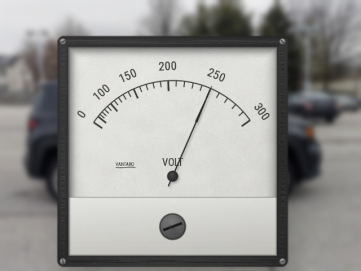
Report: 250,V
